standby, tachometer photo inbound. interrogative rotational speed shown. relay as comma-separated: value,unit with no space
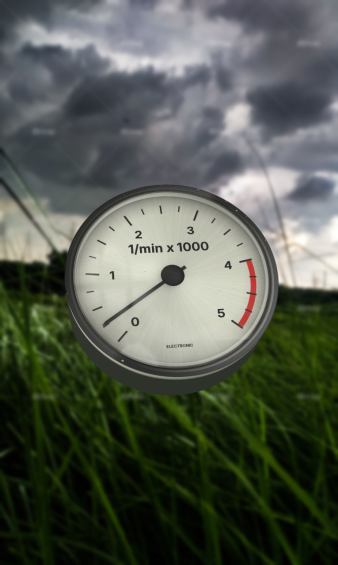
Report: 250,rpm
